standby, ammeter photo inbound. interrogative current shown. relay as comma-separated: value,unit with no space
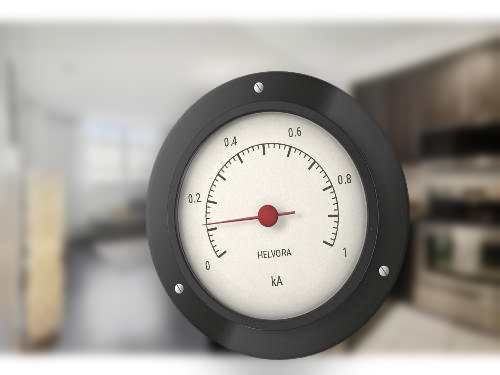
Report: 0.12,kA
